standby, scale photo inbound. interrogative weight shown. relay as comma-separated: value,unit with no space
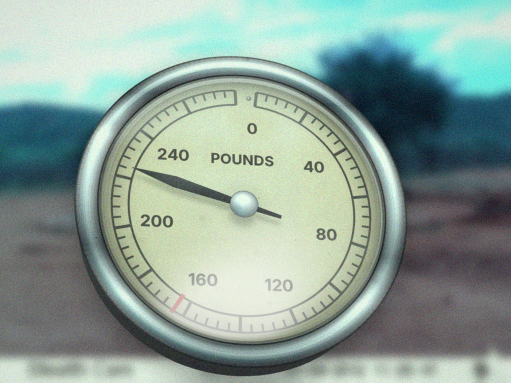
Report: 224,lb
